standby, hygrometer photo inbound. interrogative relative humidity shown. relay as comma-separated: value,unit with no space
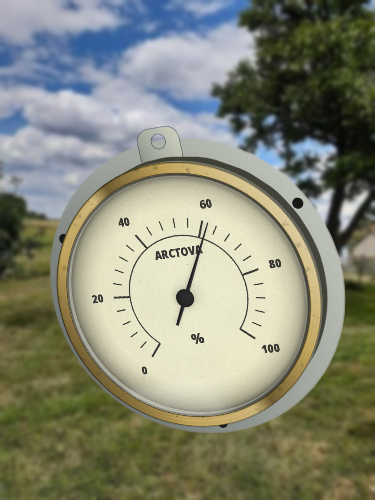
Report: 62,%
